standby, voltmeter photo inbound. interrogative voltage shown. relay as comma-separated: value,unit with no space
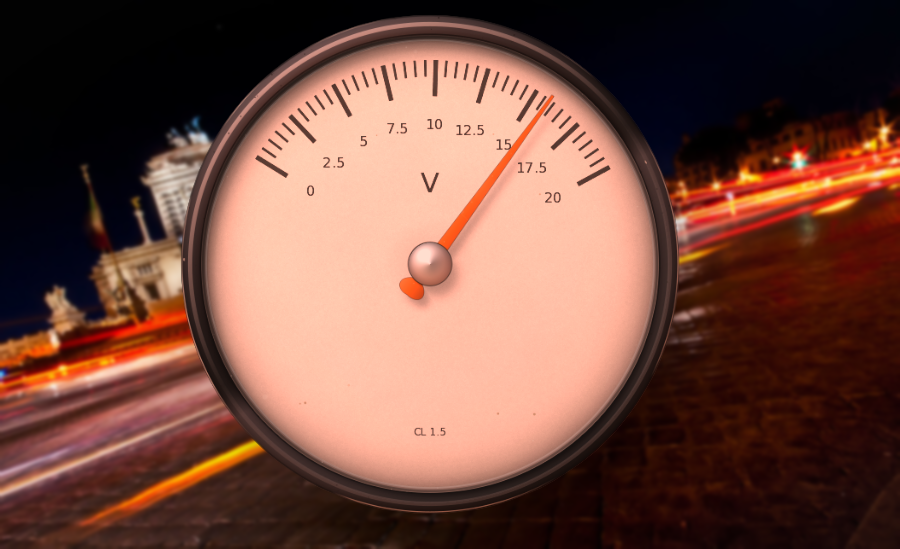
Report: 15.75,V
